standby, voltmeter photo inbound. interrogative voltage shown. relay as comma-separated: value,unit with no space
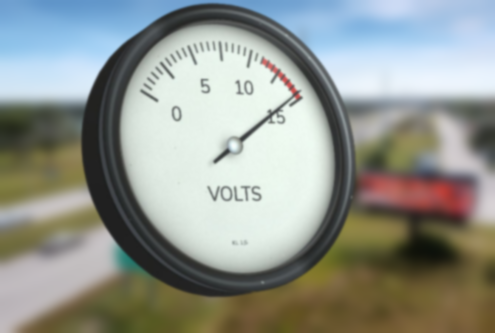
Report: 14.5,V
